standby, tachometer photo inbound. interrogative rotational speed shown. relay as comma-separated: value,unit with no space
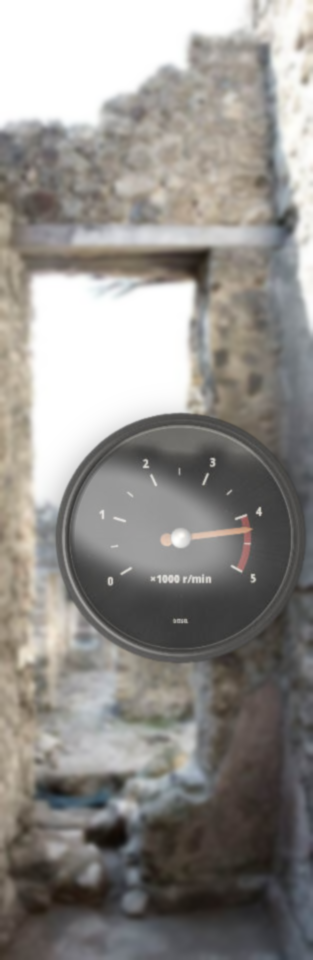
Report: 4250,rpm
